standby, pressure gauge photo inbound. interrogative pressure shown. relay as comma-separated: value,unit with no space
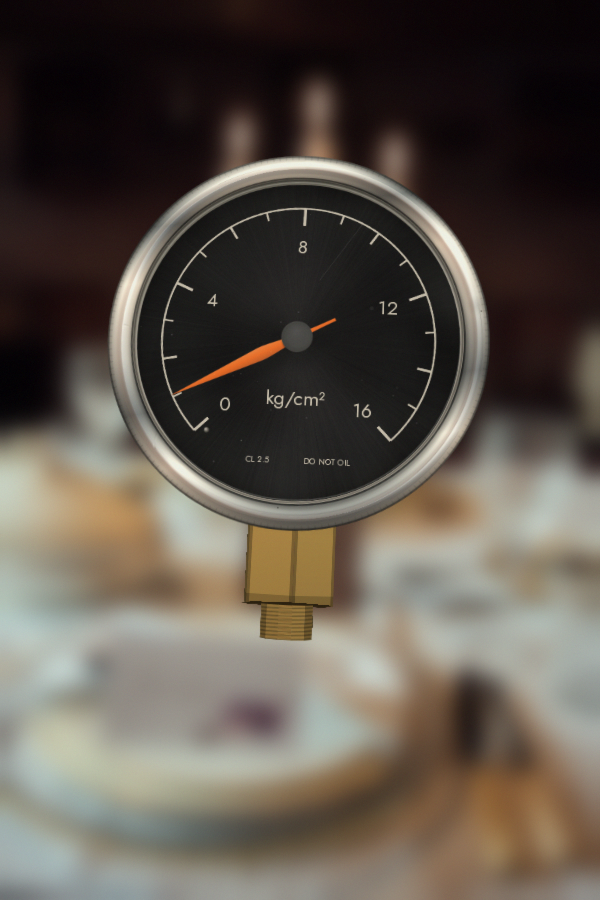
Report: 1,kg/cm²
